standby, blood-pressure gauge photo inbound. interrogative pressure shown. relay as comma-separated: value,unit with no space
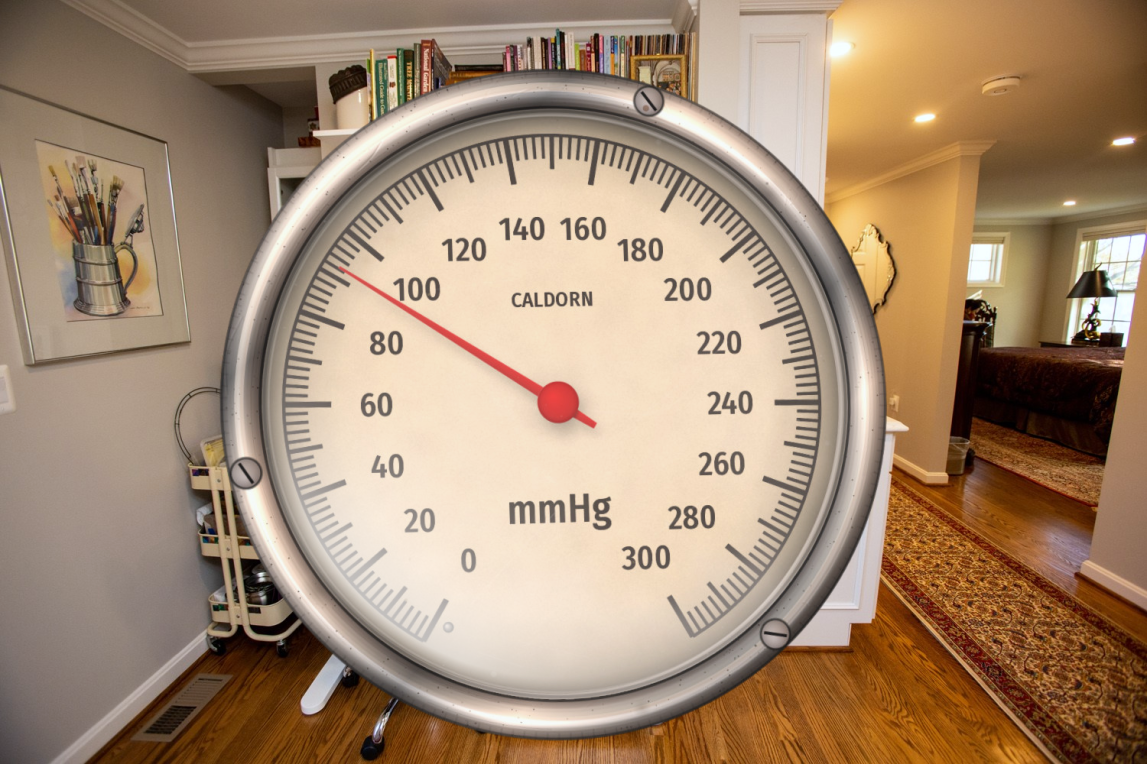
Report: 92,mmHg
